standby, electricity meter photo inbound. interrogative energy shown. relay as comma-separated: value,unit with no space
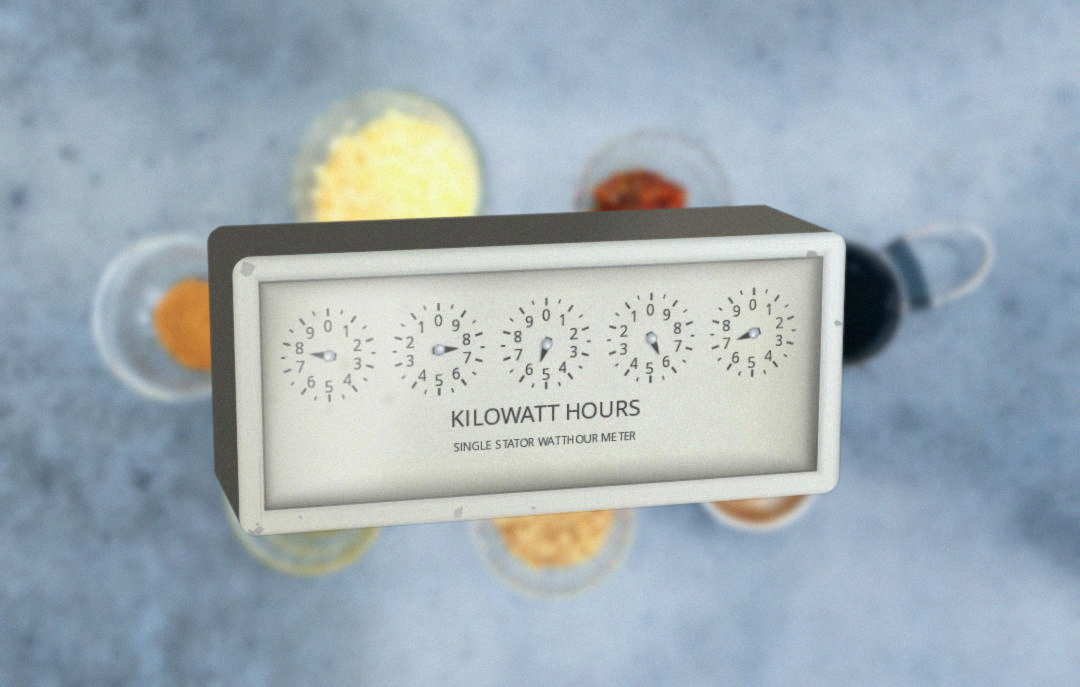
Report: 77557,kWh
